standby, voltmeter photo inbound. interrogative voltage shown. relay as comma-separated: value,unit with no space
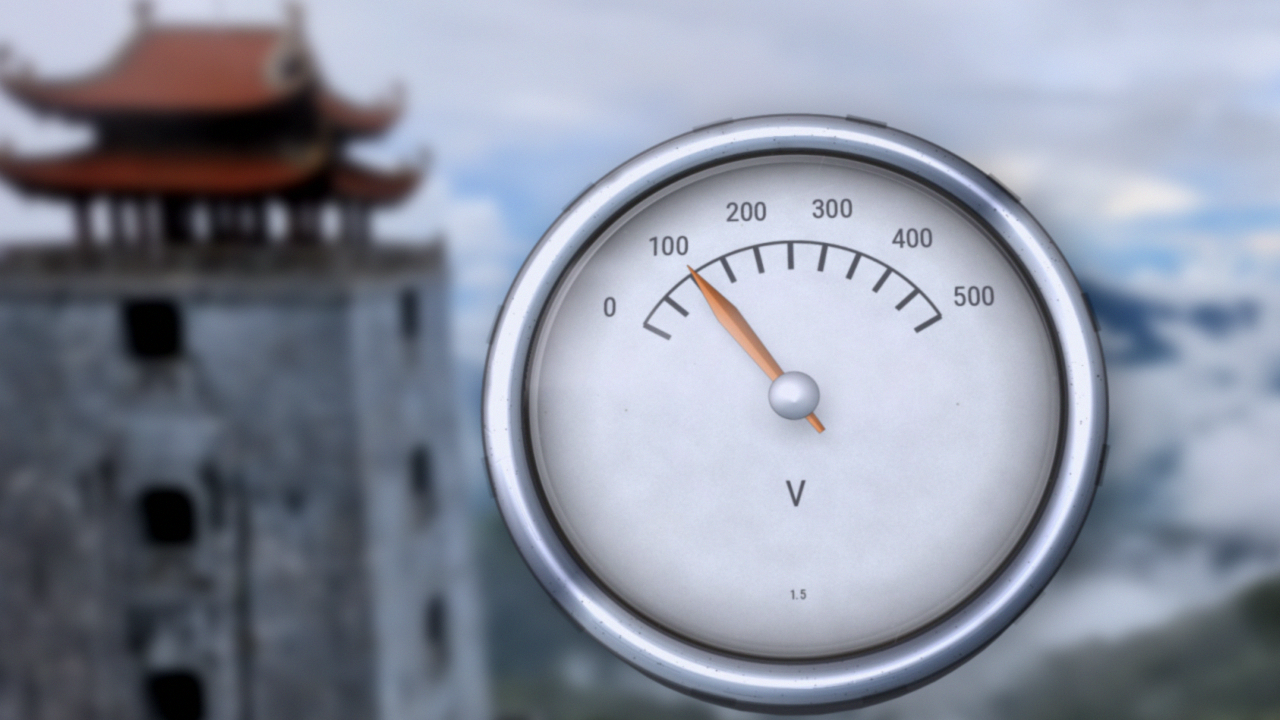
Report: 100,V
